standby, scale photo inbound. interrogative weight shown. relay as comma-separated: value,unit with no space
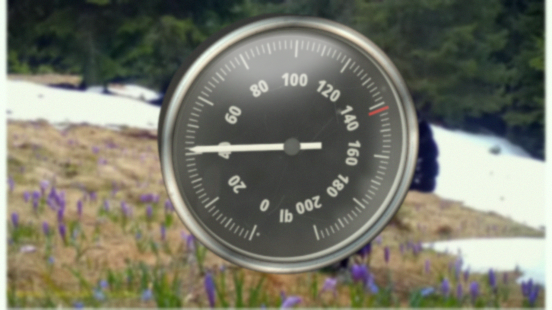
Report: 42,lb
